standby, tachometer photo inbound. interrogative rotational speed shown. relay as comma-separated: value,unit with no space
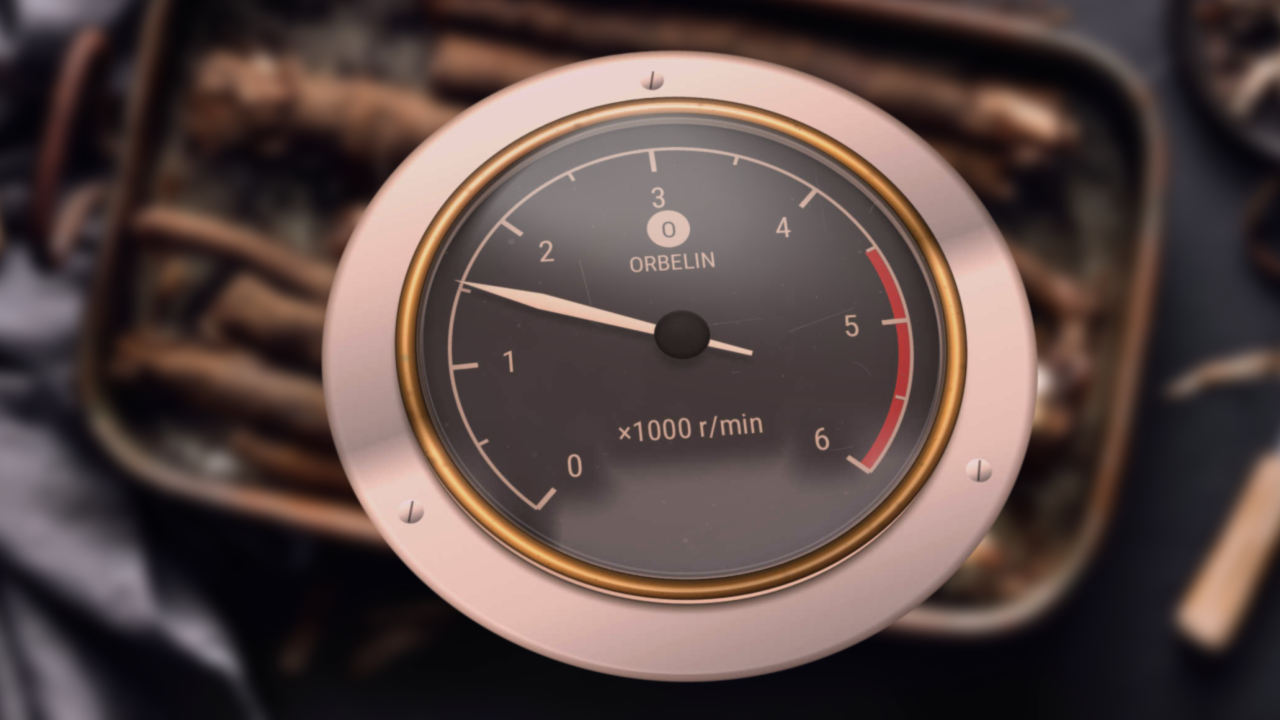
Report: 1500,rpm
